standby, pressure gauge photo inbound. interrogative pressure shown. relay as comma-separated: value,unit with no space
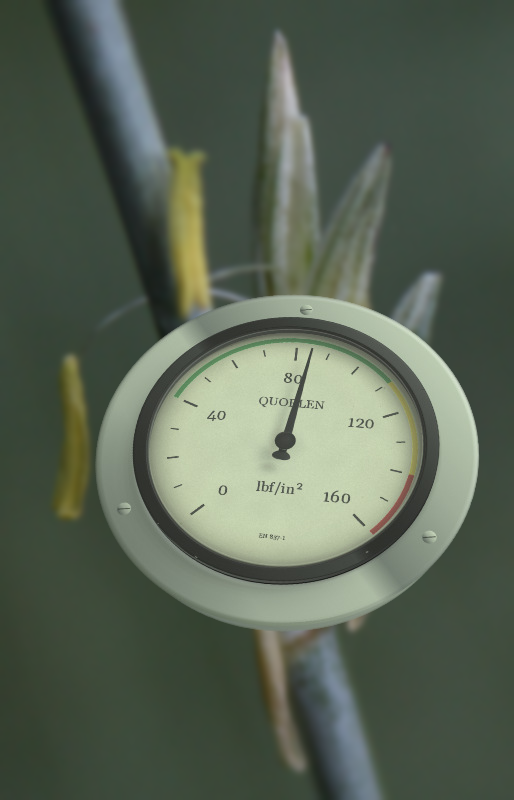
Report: 85,psi
